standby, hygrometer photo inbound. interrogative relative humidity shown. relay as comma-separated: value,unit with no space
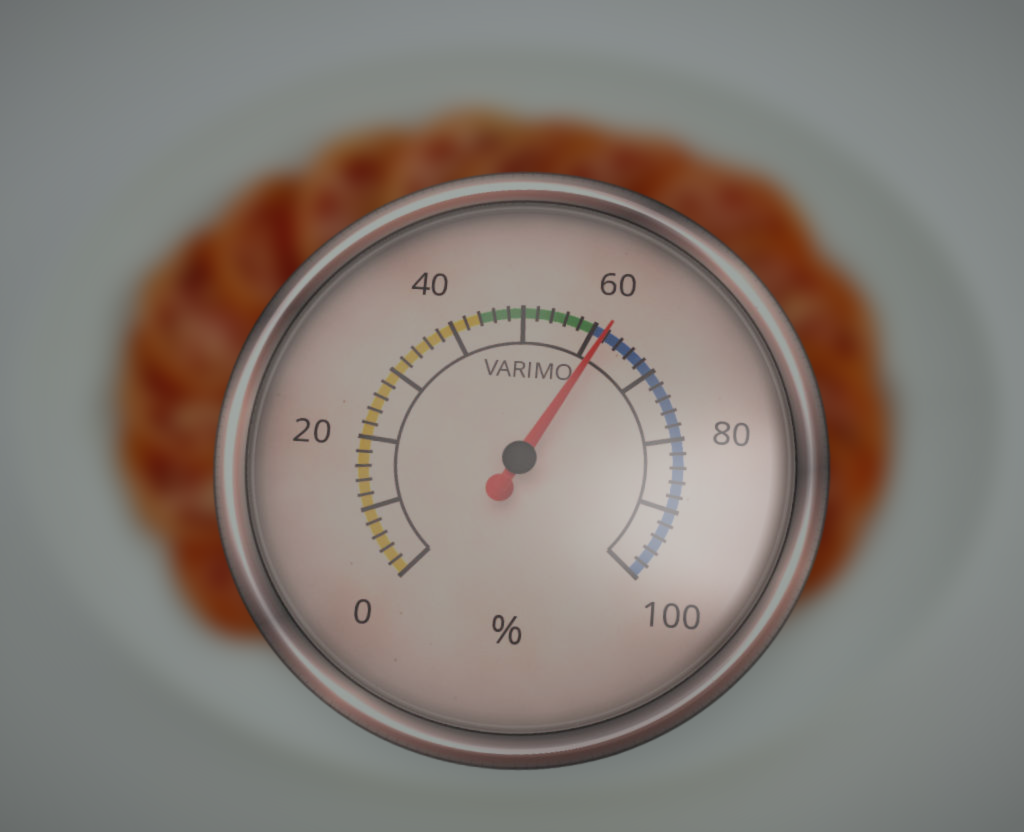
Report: 62,%
